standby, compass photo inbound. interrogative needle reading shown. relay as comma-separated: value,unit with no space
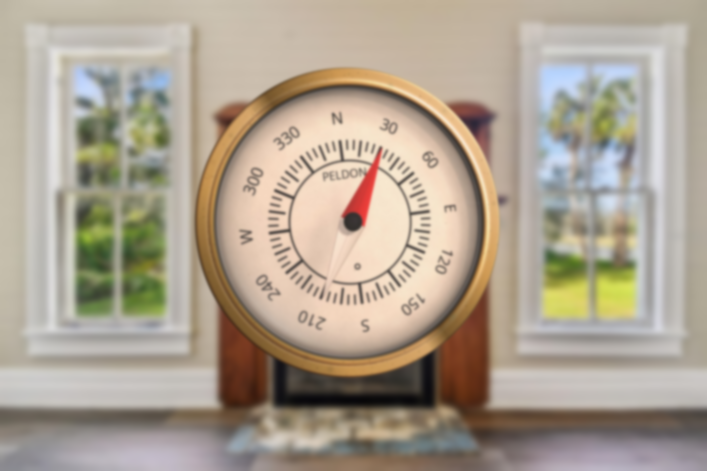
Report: 30,°
